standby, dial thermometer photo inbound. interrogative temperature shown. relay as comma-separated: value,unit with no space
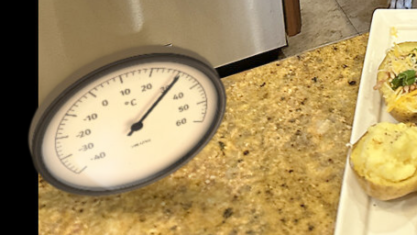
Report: 30,°C
